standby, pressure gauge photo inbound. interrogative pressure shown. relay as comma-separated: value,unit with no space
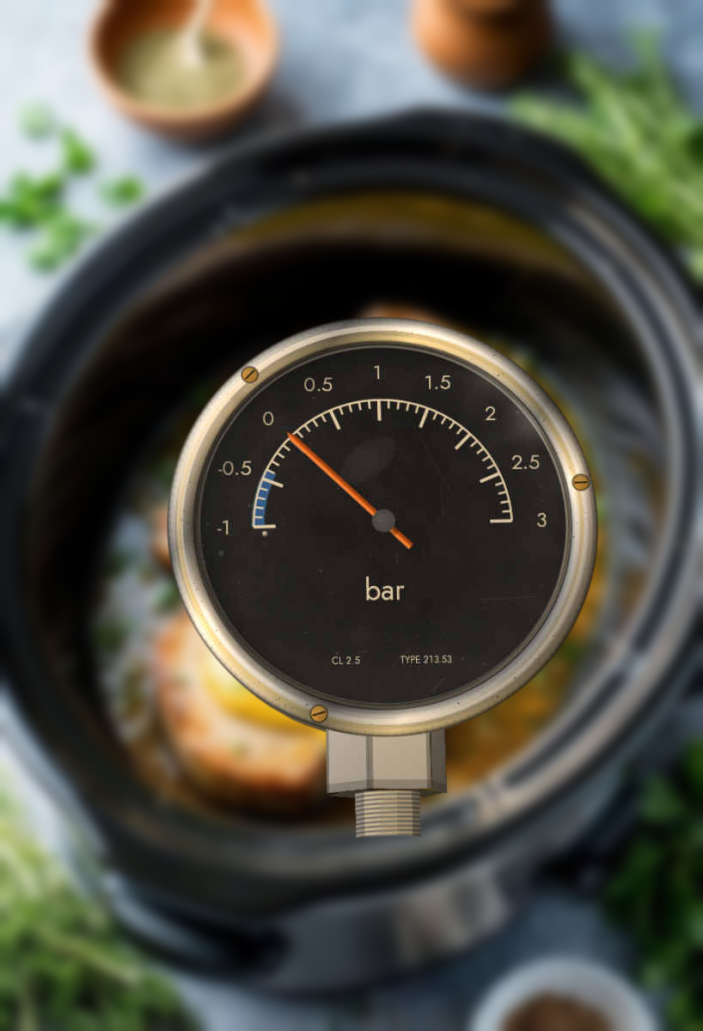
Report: 0,bar
